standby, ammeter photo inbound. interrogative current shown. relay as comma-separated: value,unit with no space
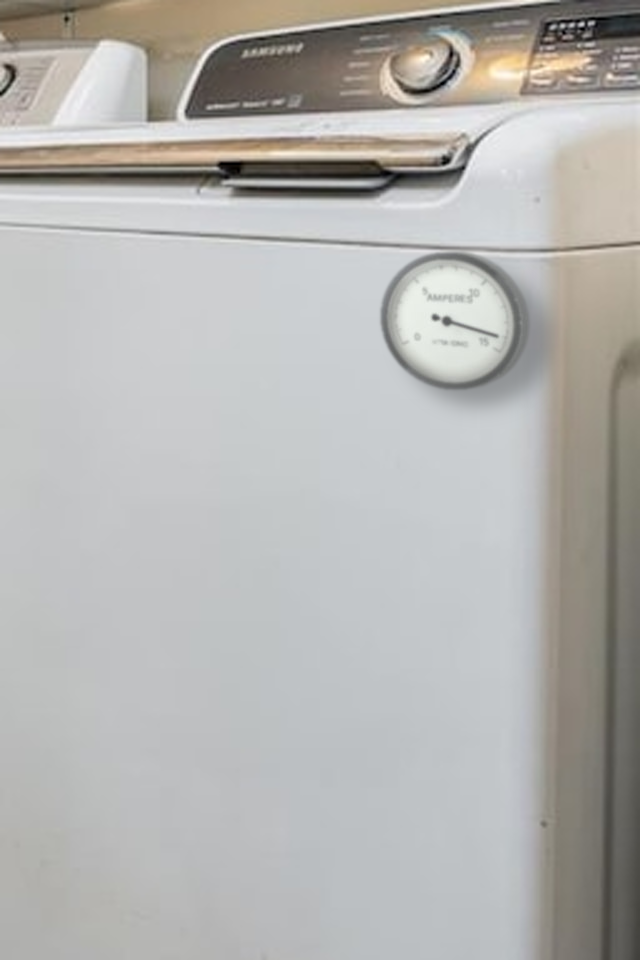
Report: 14,A
